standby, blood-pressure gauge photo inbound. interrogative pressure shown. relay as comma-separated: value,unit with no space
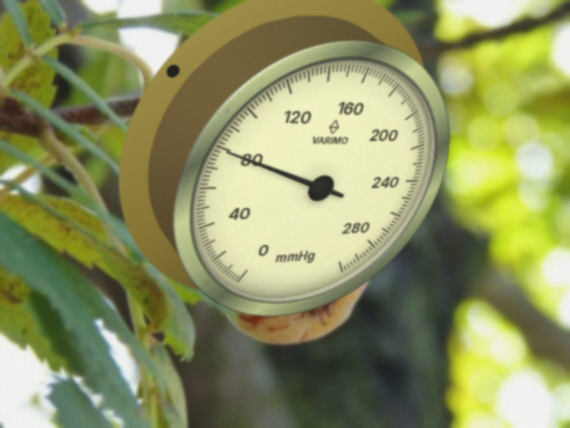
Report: 80,mmHg
